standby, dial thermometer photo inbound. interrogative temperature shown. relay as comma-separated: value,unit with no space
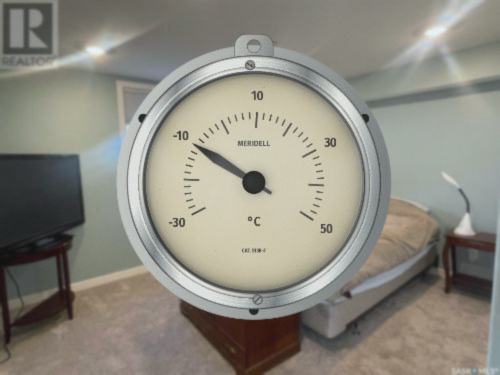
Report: -10,°C
